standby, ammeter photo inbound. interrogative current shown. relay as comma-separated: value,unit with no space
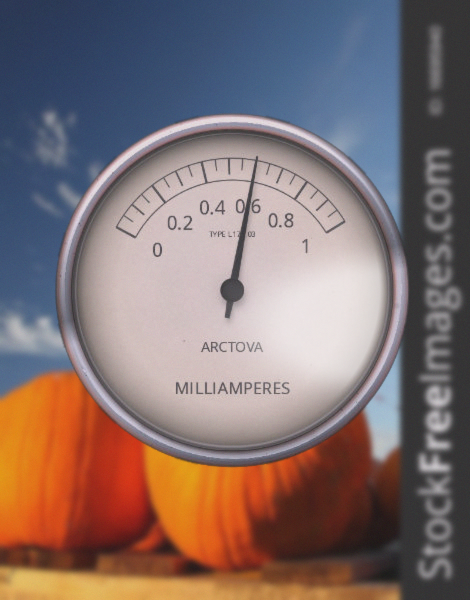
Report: 0.6,mA
